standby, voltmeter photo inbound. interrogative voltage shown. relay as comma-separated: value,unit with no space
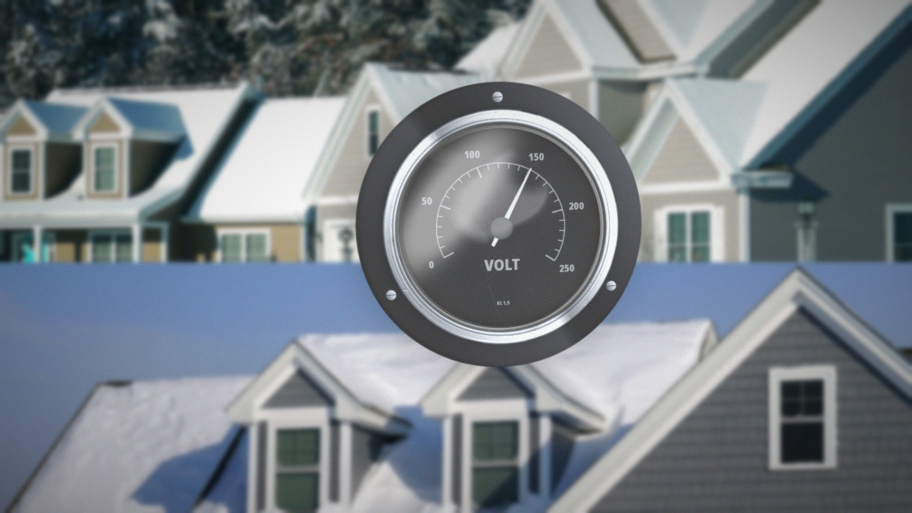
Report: 150,V
